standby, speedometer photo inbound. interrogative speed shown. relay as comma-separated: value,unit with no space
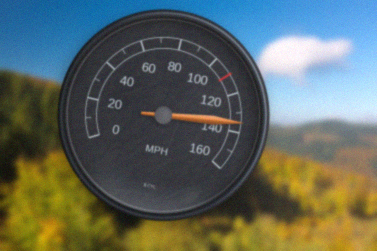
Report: 135,mph
